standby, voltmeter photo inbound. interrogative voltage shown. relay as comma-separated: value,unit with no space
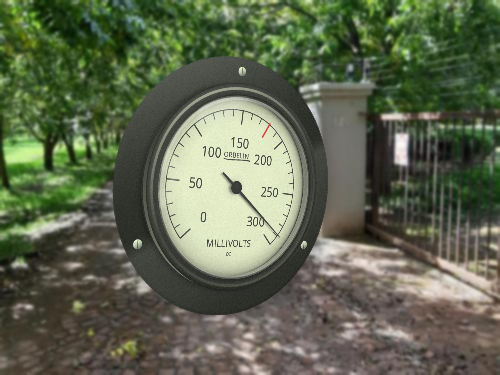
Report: 290,mV
